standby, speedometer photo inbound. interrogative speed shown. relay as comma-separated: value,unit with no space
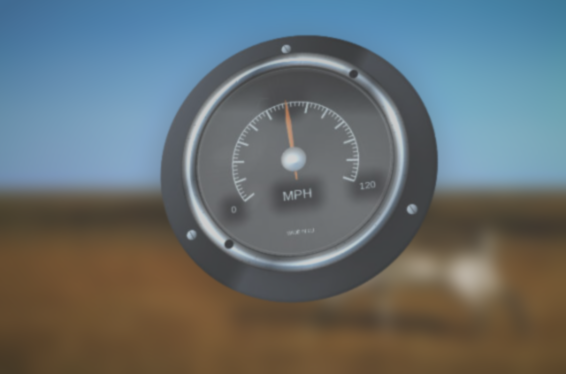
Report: 60,mph
